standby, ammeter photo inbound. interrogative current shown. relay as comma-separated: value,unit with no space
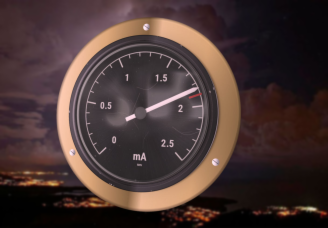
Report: 1.85,mA
